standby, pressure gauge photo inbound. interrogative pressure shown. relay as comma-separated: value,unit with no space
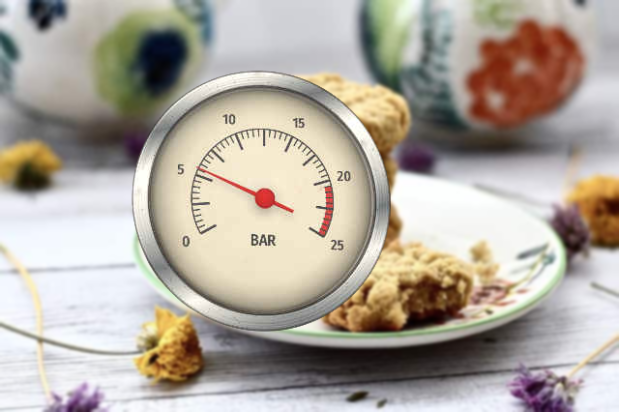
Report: 5.5,bar
